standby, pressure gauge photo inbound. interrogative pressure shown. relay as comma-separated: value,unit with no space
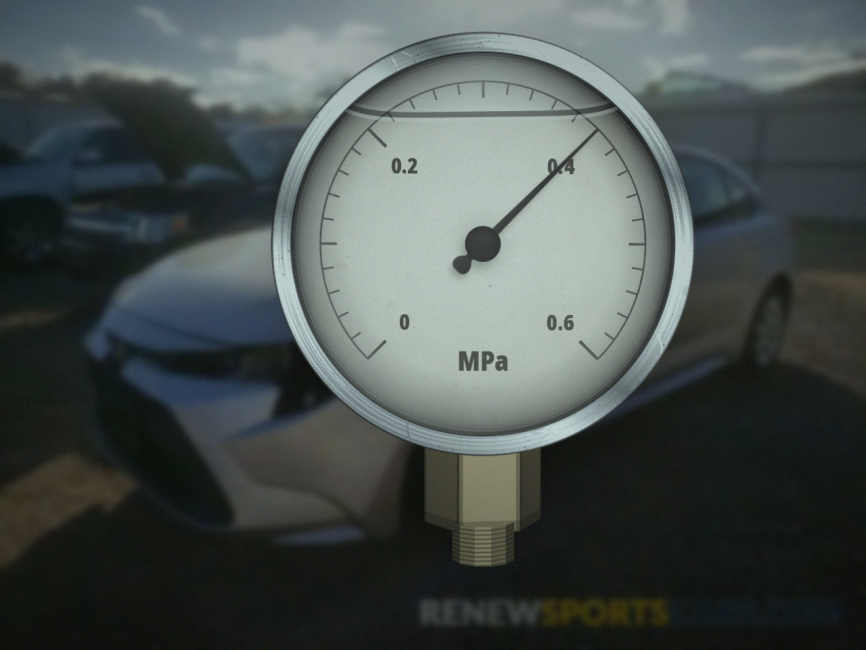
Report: 0.4,MPa
